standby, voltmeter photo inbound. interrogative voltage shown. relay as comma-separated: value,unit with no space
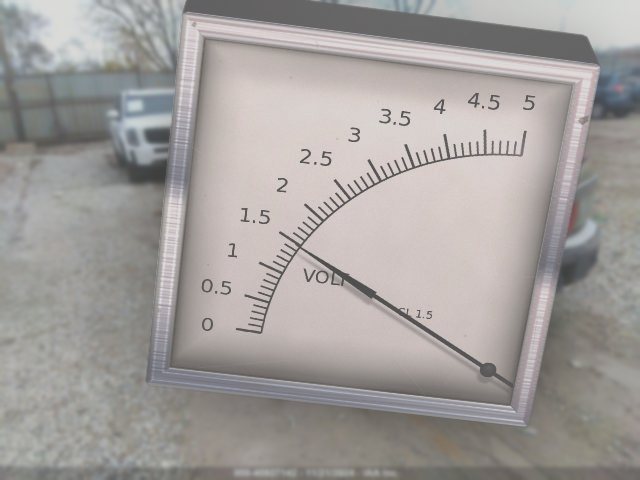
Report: 1.5,V
